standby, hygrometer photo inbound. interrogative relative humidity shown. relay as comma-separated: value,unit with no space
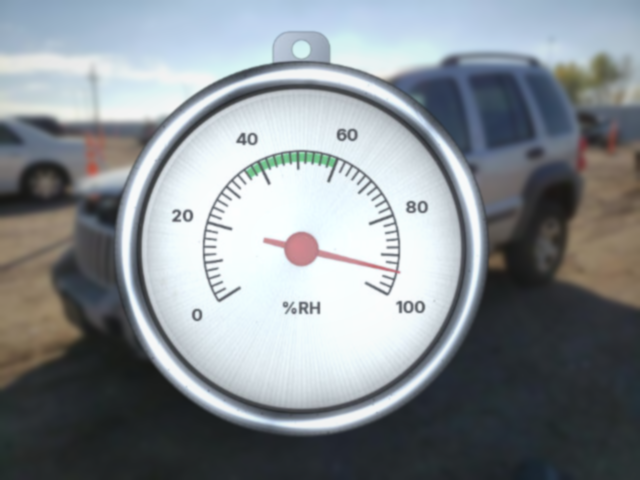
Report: 94,%
